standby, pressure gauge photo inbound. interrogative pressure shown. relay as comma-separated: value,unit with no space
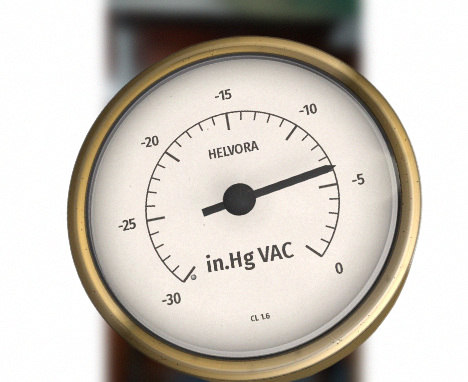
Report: -6,inHg
